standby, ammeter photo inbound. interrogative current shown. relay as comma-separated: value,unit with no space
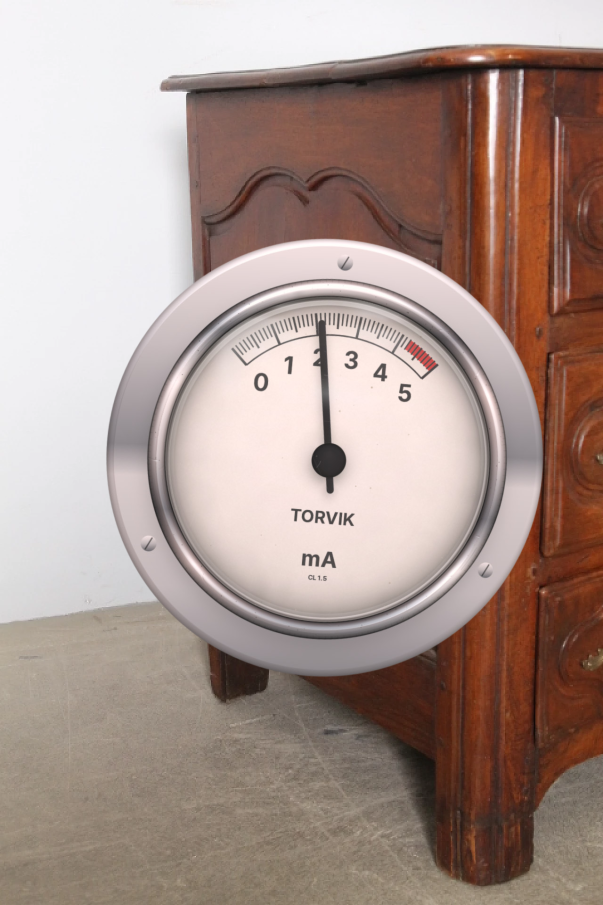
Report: 2.1,mA
